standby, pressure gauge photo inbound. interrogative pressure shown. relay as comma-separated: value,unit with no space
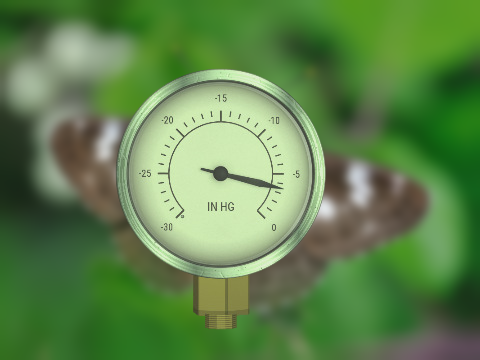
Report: -3.5,inHg
